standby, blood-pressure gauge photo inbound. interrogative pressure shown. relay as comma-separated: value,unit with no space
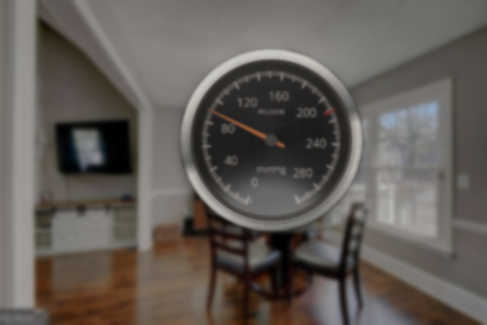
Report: 90,mmHg
